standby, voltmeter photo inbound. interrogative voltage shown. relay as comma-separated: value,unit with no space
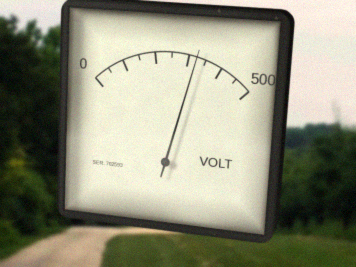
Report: 325,V
